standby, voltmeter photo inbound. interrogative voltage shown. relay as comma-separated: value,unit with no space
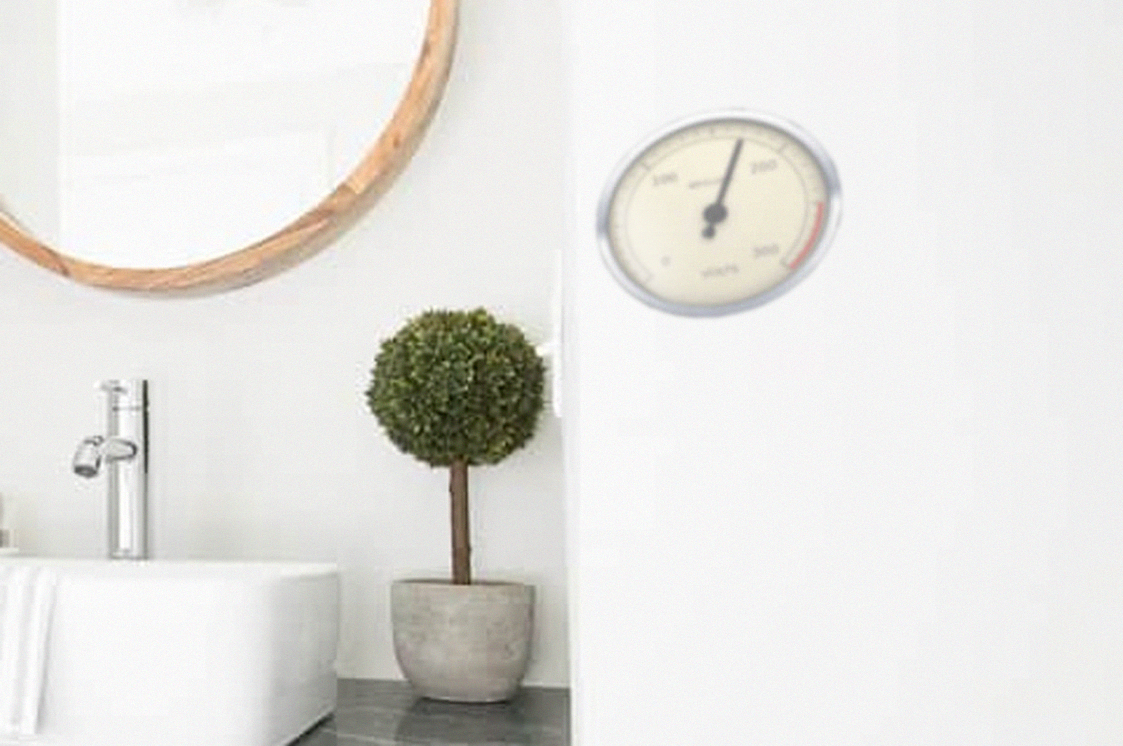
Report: 170,V
